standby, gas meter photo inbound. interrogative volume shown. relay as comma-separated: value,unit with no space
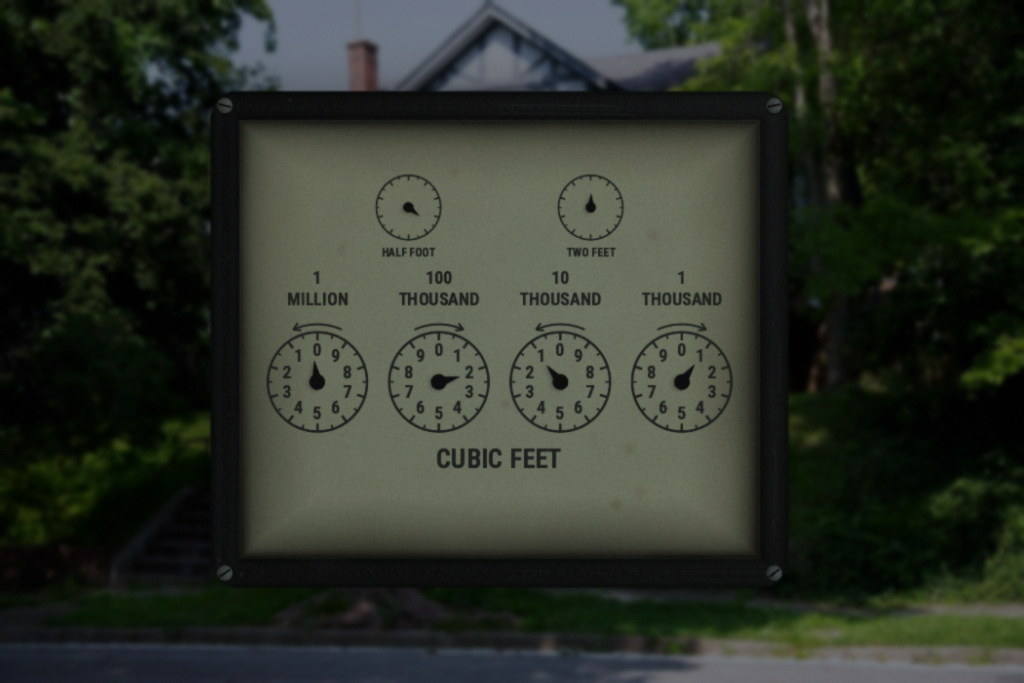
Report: 21100,ft³
